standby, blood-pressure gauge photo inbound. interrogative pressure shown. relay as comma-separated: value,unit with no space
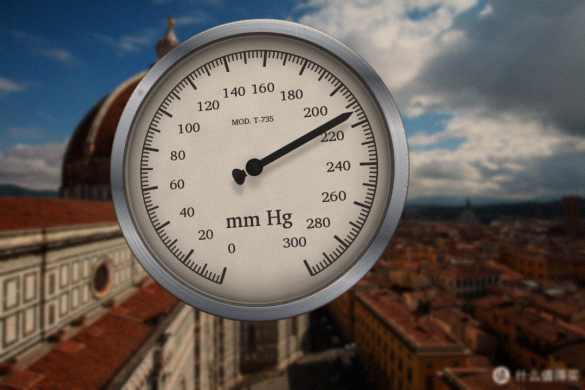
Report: 214,mmHg
